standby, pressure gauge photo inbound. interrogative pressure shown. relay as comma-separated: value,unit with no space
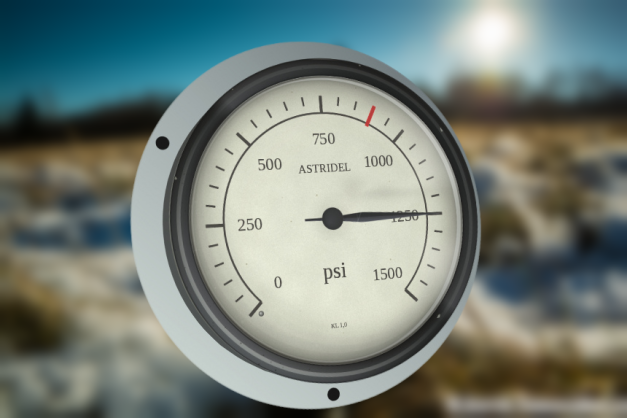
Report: 1250,psi
